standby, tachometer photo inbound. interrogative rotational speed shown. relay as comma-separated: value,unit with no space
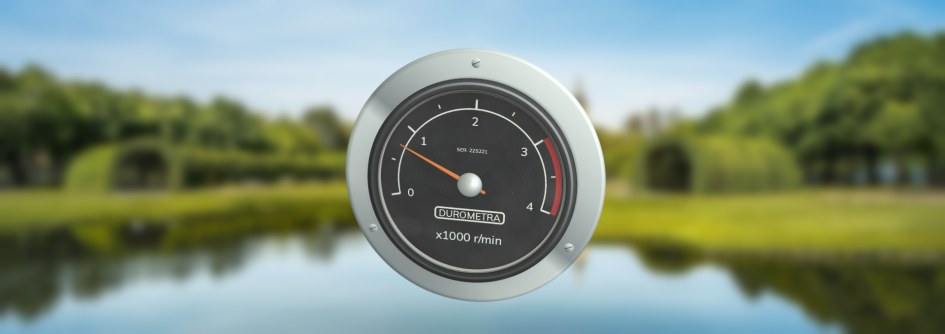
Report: 750,rpm
